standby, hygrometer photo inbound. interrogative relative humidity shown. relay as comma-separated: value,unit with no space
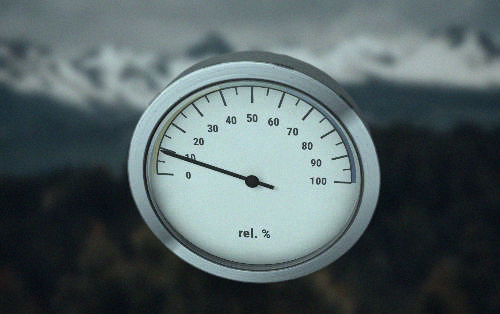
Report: 10,%
